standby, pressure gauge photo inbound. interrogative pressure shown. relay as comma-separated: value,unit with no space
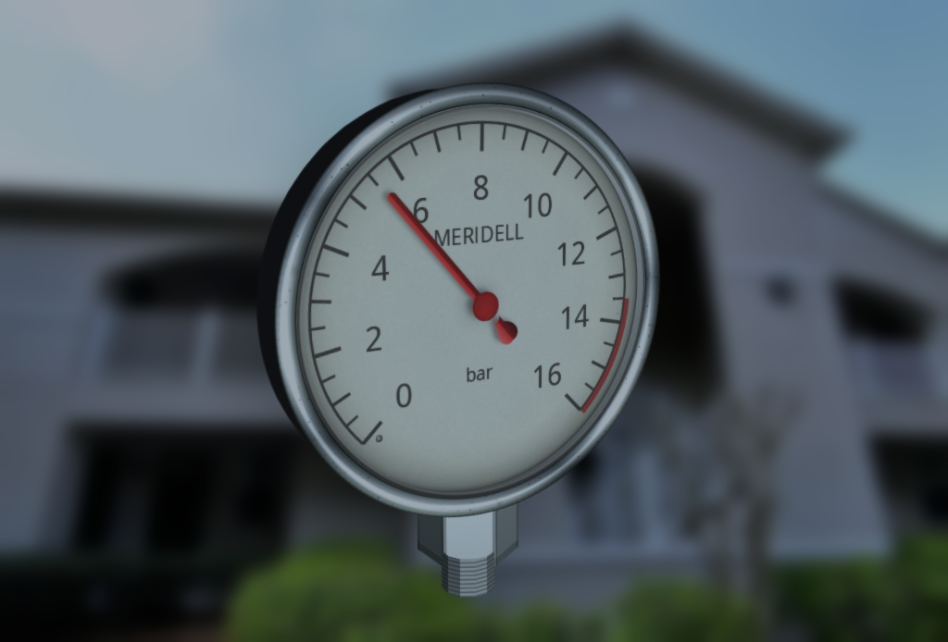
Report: 5.5,bar
